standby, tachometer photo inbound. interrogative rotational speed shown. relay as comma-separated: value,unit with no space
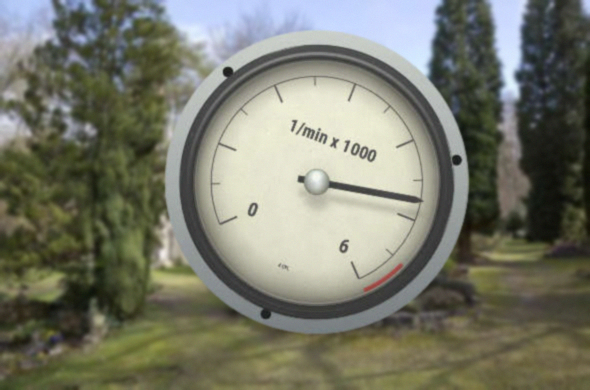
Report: 4750,rpm
